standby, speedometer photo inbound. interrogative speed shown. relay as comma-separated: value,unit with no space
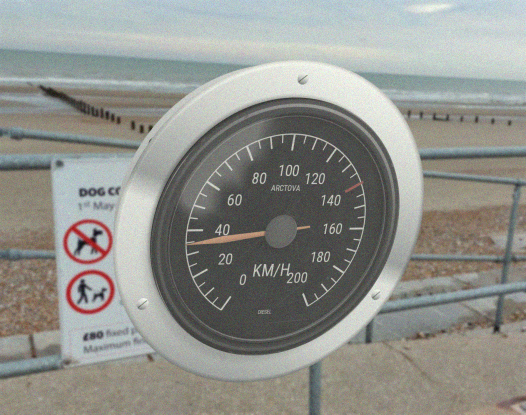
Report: 35,km/h
